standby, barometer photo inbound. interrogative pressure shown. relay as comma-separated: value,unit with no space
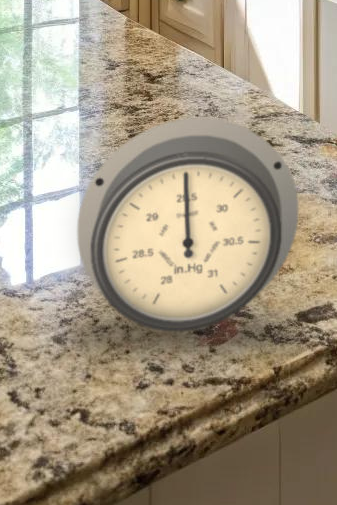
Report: 29.5,inHg
